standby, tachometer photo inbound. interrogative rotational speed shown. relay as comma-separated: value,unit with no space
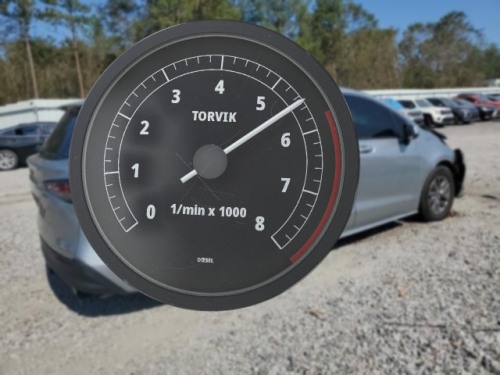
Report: 5500,rpm
